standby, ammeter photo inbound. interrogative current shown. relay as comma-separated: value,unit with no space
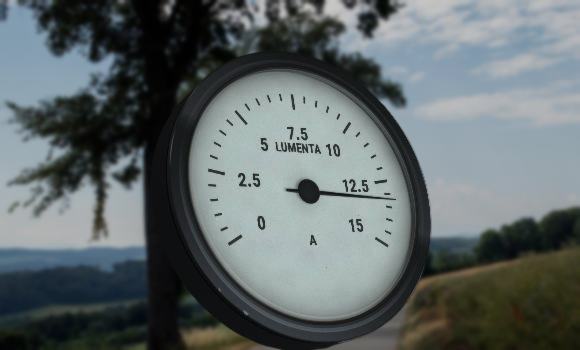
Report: 13.25,A
